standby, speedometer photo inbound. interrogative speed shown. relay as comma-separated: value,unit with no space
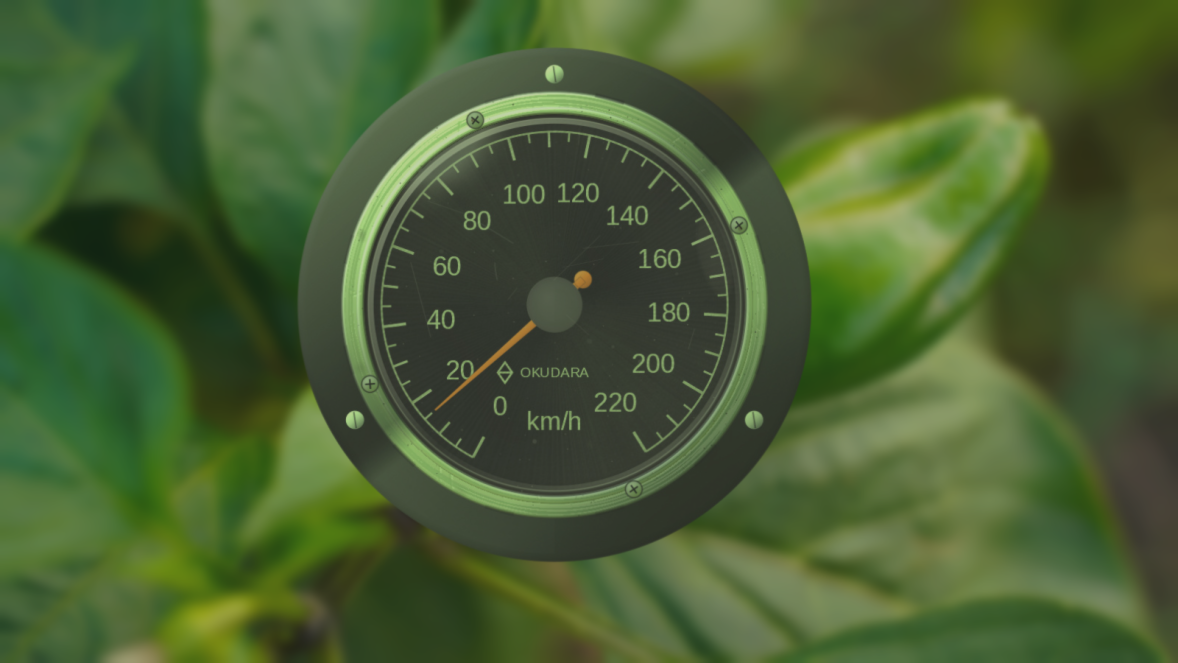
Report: 15,km/h
